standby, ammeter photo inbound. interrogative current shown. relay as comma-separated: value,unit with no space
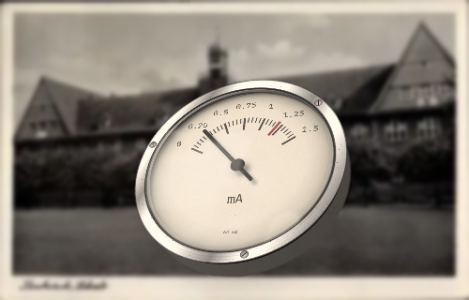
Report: 0.25,mA
